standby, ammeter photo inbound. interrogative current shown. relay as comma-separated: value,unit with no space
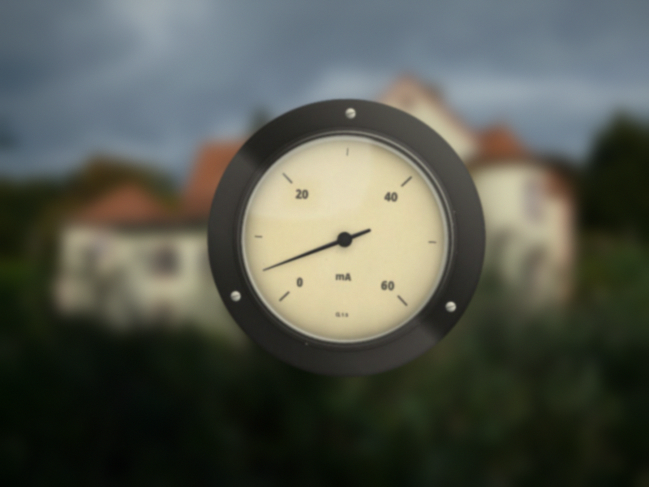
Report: 5,mA
